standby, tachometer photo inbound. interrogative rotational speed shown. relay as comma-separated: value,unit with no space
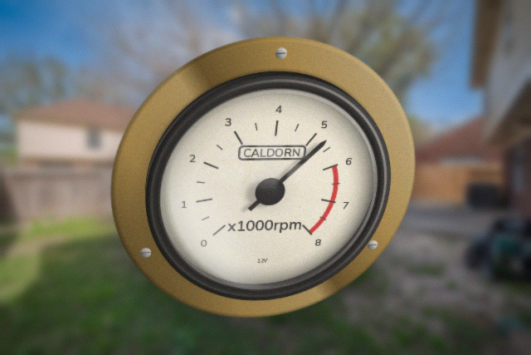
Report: 5250,rpm
